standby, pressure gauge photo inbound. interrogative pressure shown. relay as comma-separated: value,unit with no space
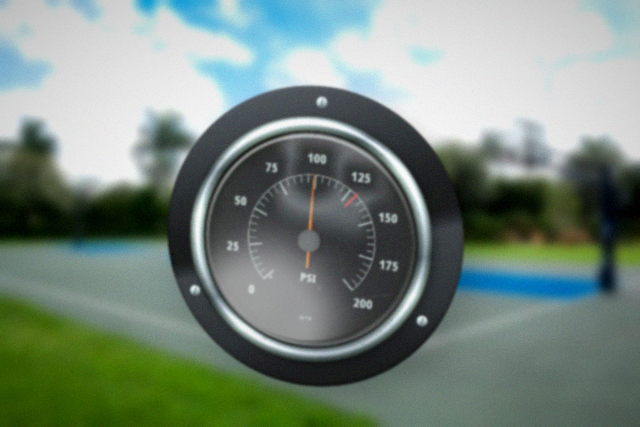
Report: 100,psi
